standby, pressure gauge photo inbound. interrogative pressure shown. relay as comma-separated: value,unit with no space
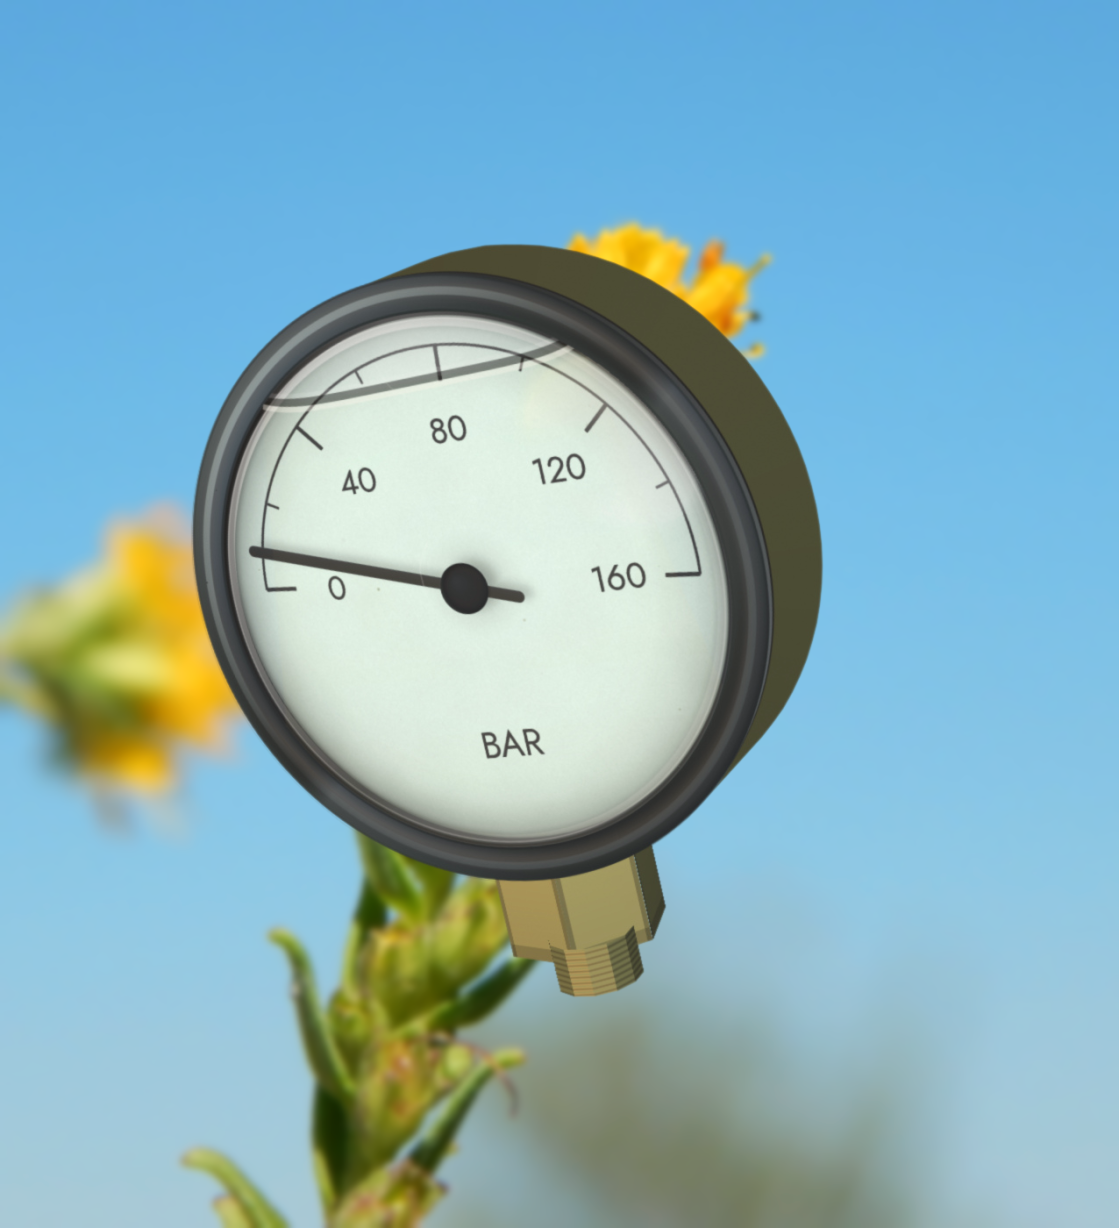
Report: 10,bar
